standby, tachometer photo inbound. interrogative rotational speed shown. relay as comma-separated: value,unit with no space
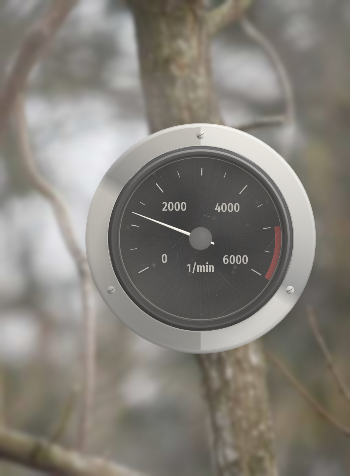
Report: 1250,rpm
